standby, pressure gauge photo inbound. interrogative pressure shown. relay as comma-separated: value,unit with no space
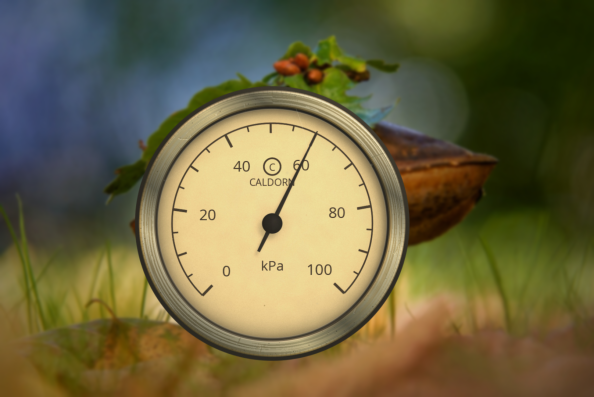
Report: 60,kPa
